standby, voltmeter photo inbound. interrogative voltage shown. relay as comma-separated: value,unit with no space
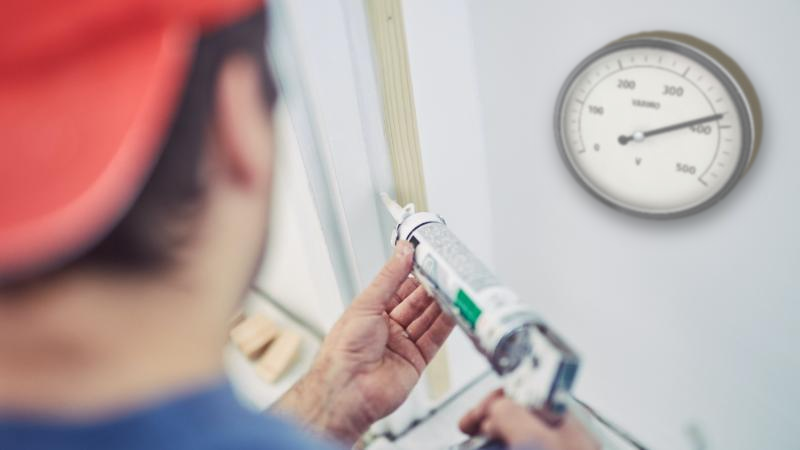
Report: 380,V
